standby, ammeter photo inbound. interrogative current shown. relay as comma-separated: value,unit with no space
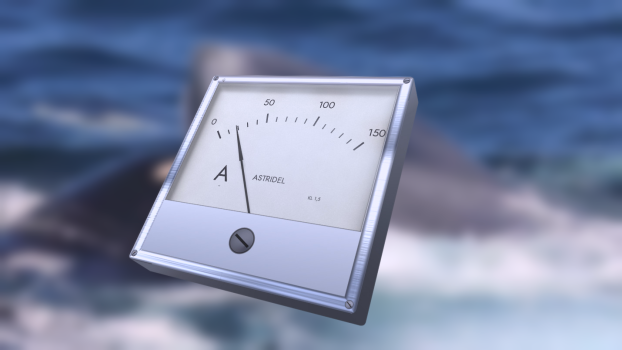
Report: 20,A
